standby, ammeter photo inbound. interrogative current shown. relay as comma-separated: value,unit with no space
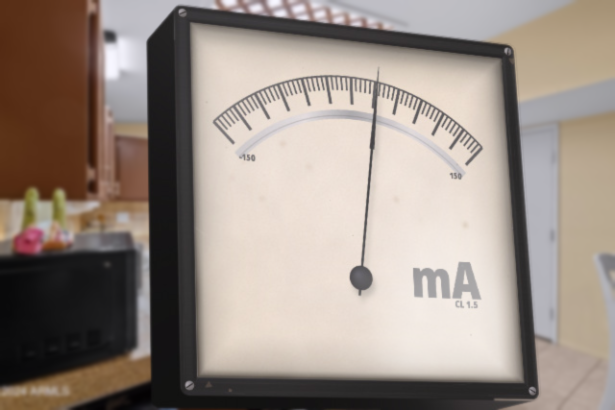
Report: 25,mA
